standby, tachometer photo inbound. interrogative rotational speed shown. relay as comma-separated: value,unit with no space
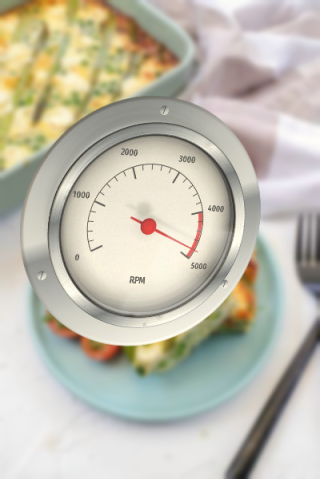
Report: 4800,rpm
